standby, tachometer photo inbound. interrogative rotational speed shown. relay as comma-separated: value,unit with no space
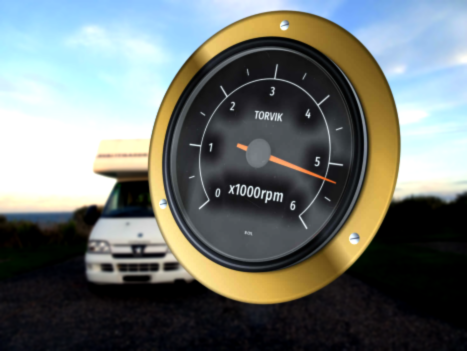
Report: 5250,rpm
